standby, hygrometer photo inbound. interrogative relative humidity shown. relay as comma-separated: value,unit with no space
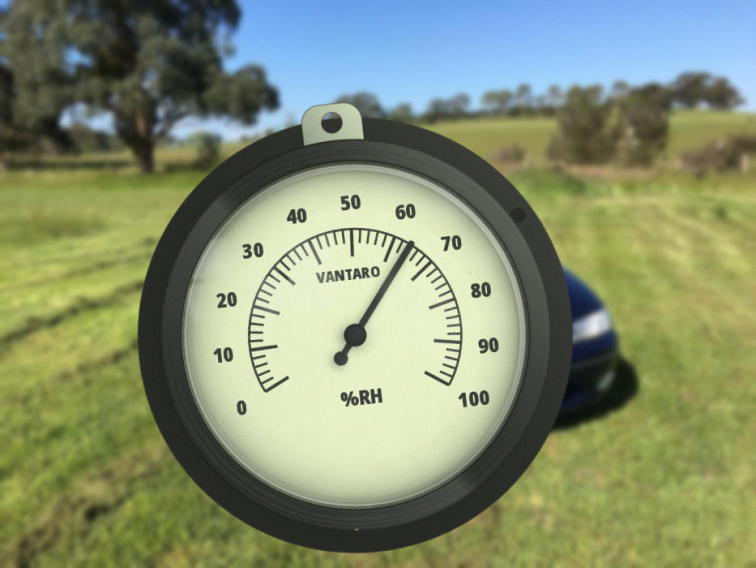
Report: 64,%
